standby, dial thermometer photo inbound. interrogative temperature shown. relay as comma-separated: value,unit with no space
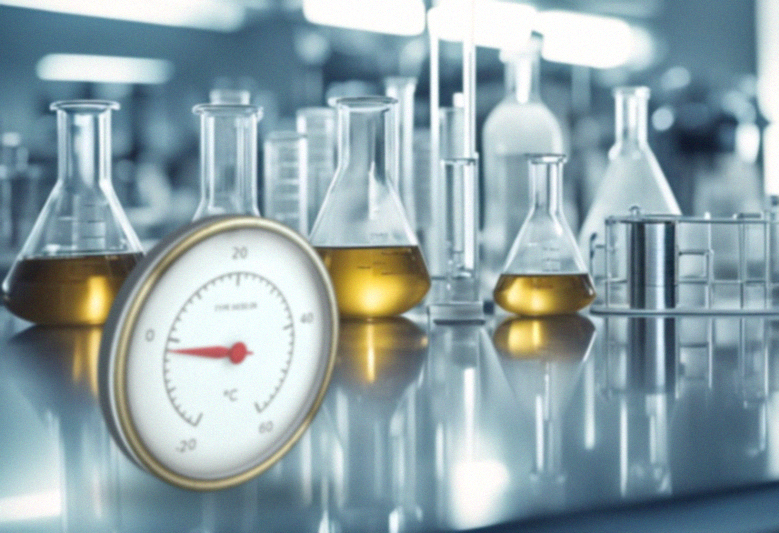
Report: -2,°C
